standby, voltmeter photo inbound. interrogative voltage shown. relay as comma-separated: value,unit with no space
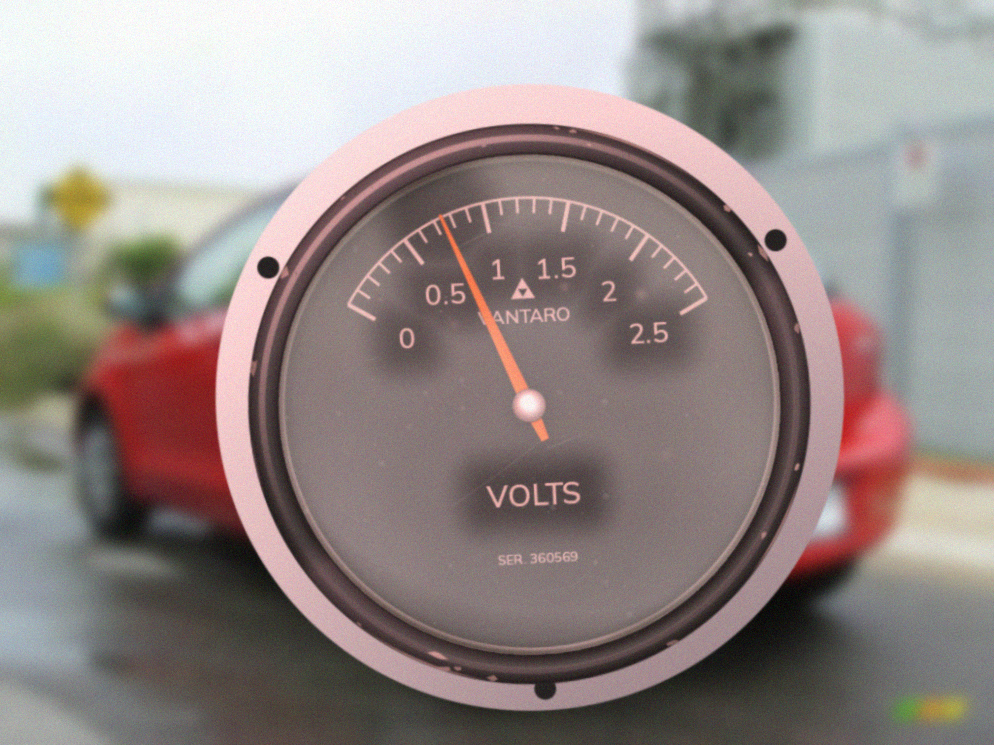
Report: 0.75,V
